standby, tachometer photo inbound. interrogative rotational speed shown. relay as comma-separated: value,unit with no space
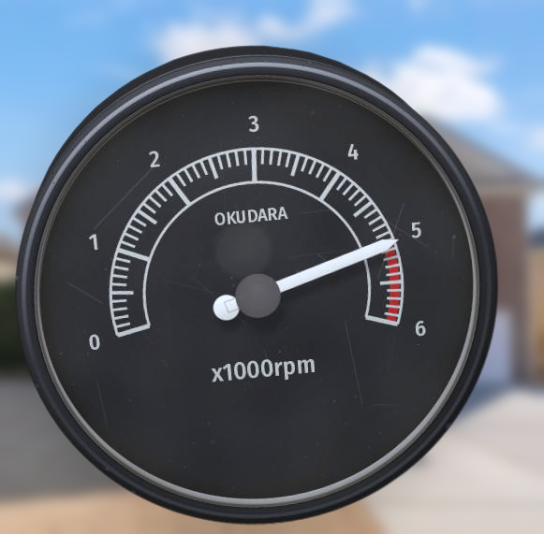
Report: 5000,rpm
